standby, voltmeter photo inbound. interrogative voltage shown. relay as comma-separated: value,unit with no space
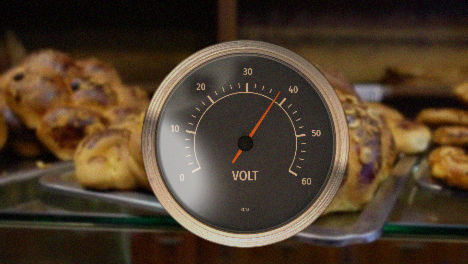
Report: 38,V
